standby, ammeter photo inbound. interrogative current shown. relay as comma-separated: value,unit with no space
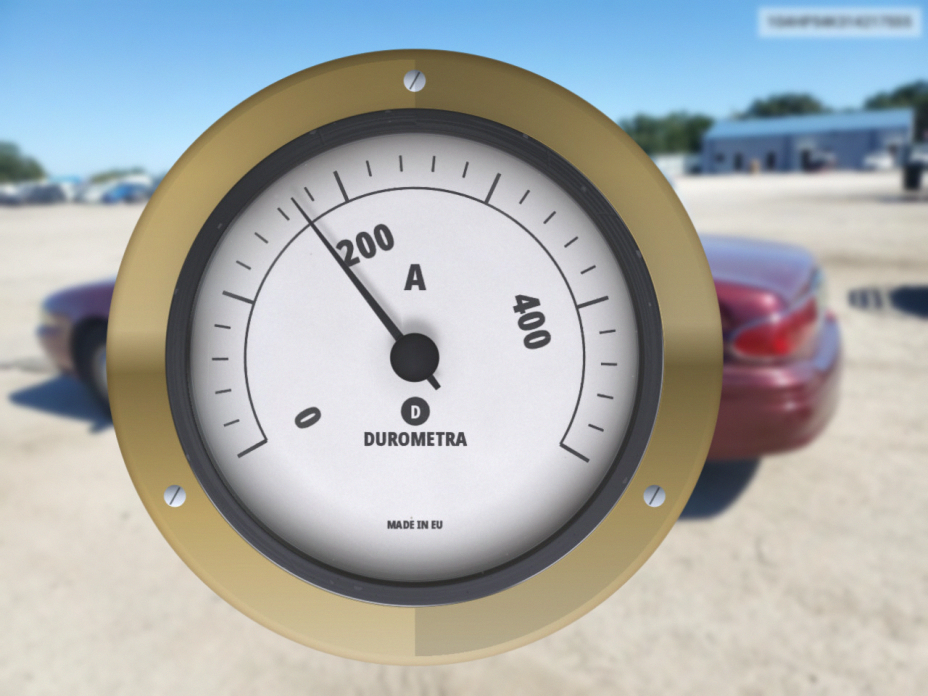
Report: 170,A
